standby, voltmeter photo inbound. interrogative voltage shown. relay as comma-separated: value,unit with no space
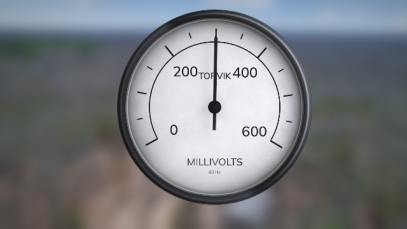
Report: 300,mV
